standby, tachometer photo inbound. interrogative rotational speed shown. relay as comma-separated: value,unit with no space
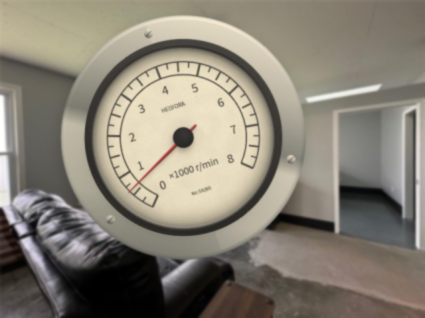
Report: 625,rpm
